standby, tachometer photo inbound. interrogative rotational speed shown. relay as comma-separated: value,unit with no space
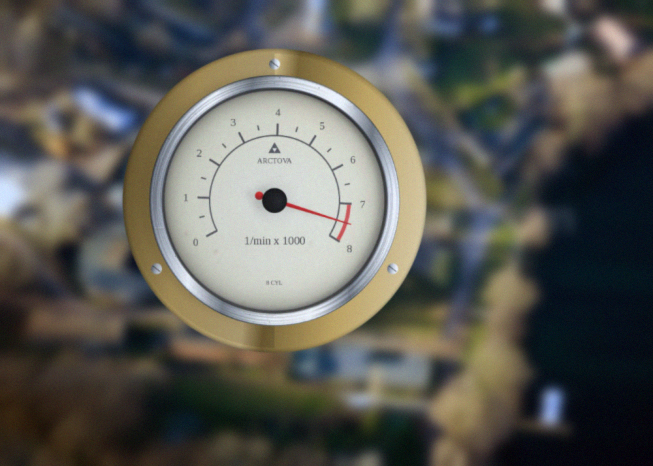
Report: 7500,rpm
